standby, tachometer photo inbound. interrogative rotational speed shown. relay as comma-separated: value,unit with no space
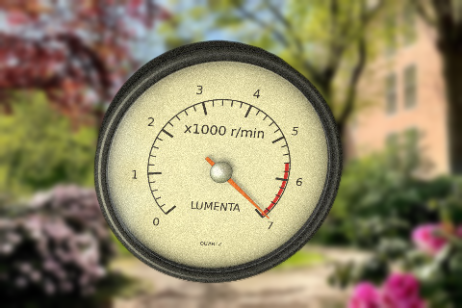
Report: 6900,rpm
